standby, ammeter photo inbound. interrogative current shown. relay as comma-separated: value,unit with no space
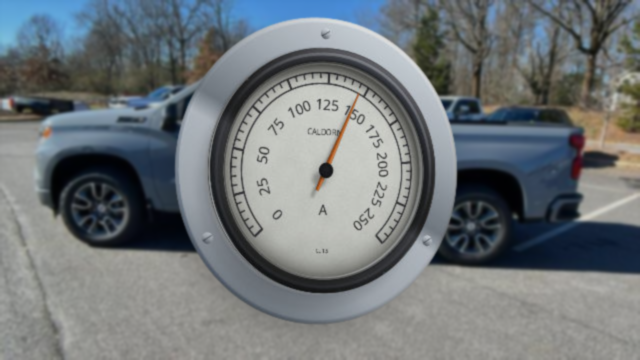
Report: 145,A
